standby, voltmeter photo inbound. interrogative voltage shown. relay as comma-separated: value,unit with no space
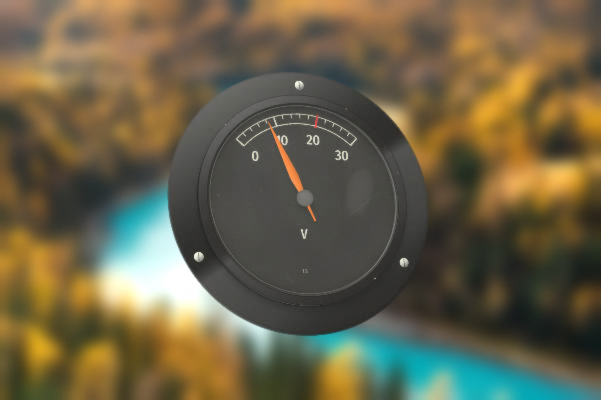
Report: 8,V
